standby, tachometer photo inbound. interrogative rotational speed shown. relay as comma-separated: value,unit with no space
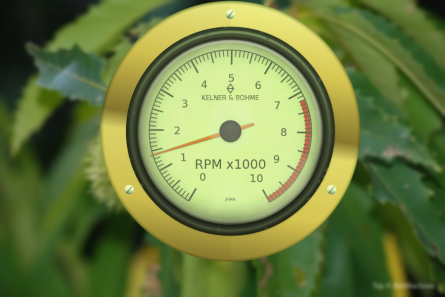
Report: 1400,rpm
